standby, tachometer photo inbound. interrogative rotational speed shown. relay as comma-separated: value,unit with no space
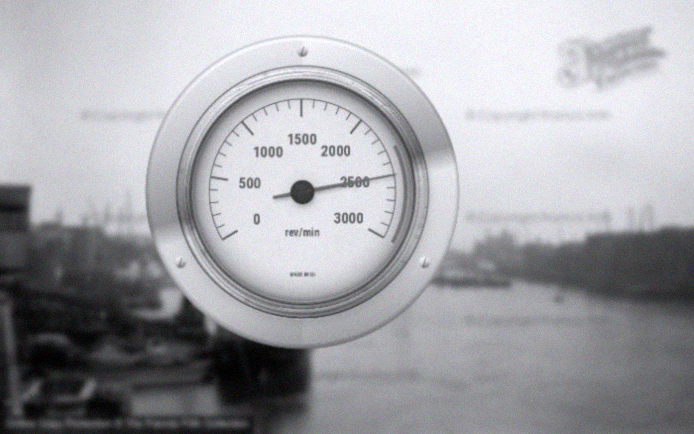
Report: 2500,rpm
